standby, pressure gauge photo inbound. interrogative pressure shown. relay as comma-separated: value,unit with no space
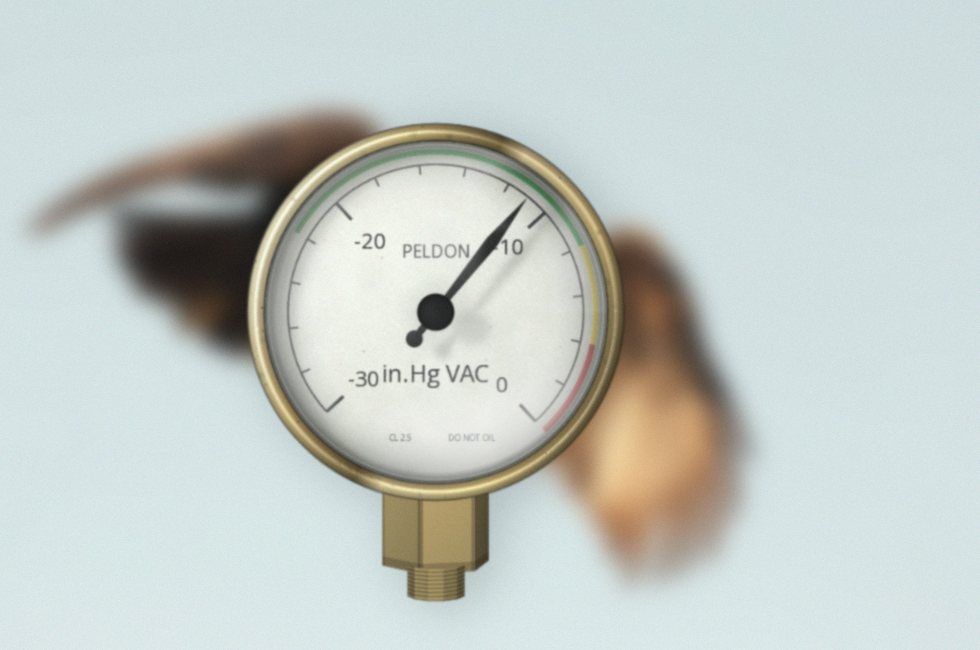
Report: -11,inHg
